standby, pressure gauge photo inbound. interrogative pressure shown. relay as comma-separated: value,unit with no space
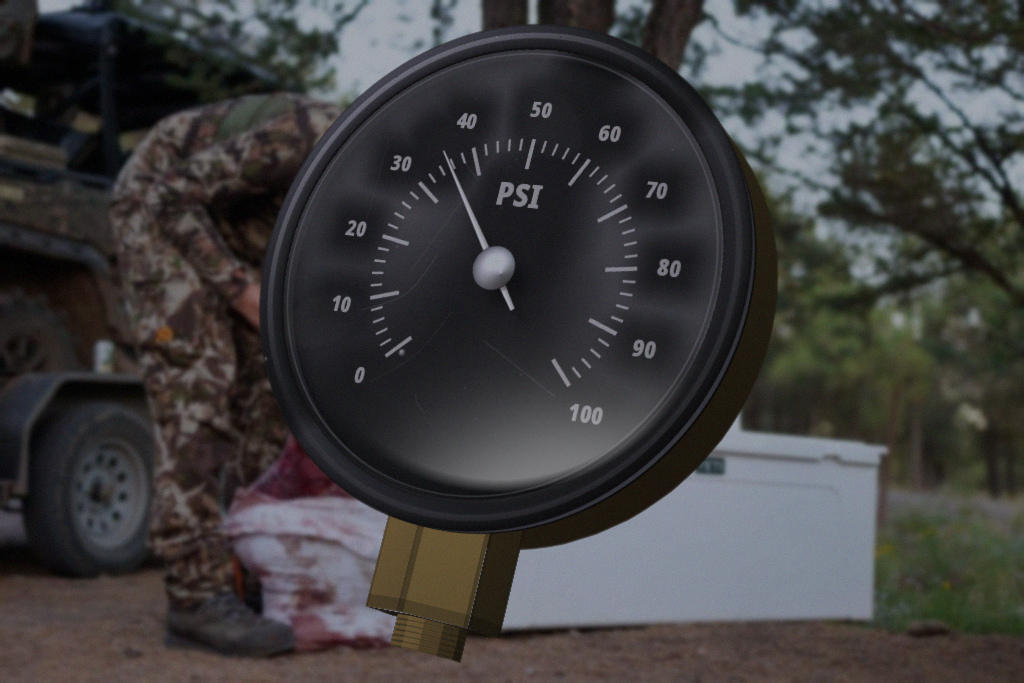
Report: 36,psi
